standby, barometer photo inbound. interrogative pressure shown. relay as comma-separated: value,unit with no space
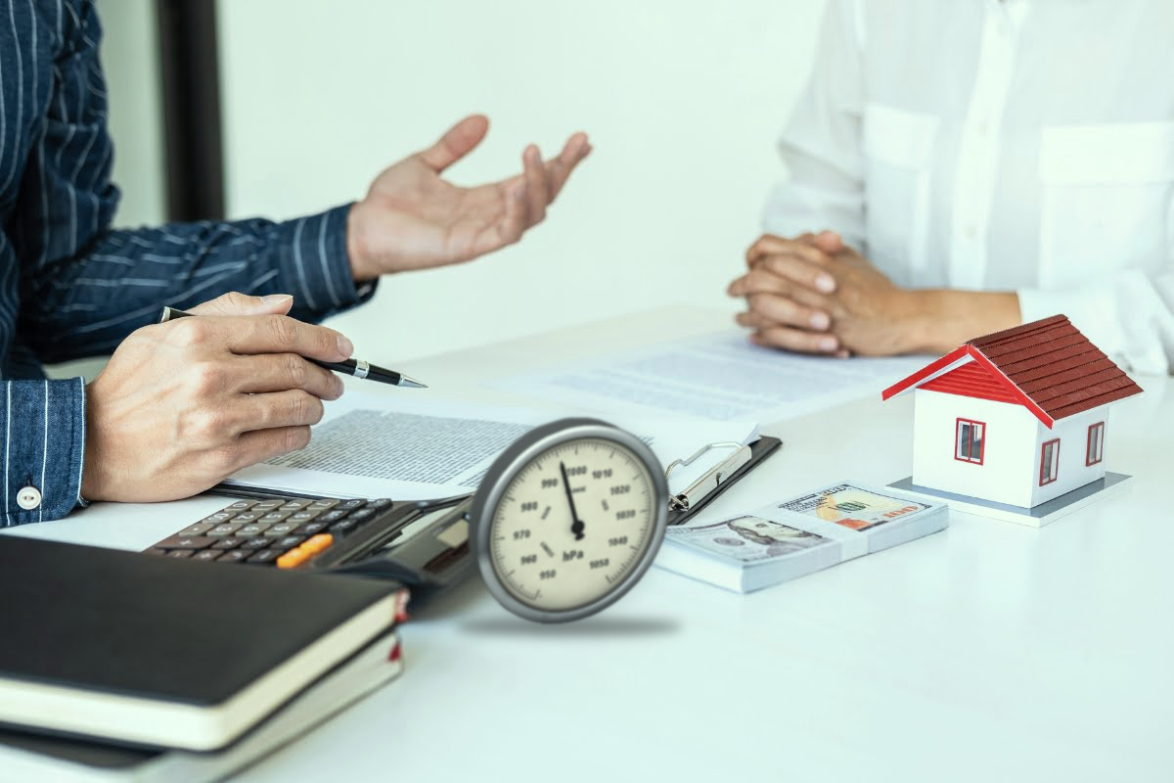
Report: 995,hPa
